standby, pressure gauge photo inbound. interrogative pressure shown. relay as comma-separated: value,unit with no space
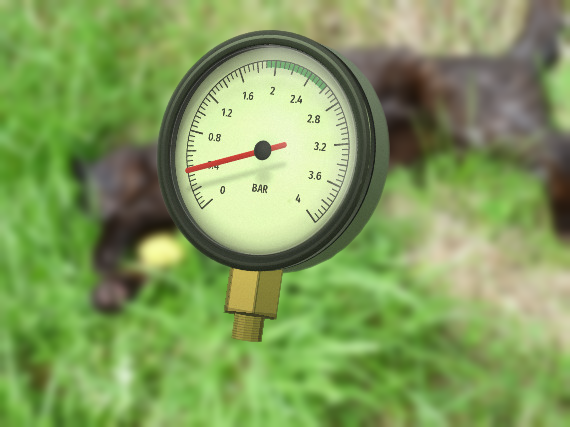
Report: 0.4,bar
